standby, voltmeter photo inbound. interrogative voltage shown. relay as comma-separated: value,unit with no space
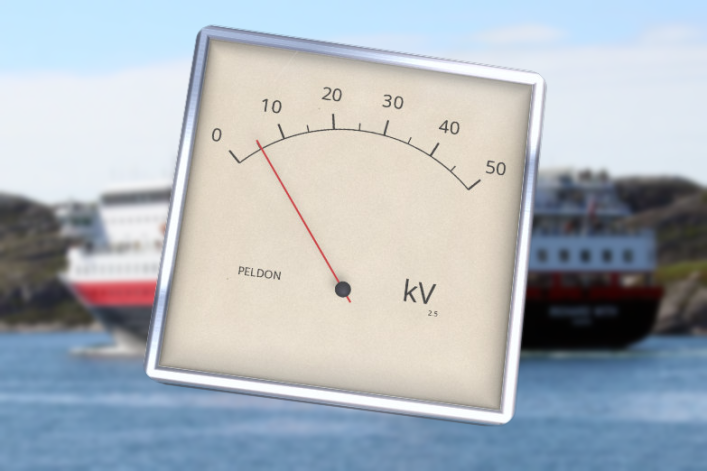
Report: 5,kV
